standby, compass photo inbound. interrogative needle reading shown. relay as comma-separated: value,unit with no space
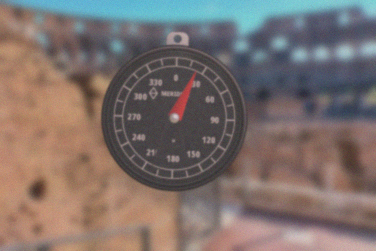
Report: 22.5,°
